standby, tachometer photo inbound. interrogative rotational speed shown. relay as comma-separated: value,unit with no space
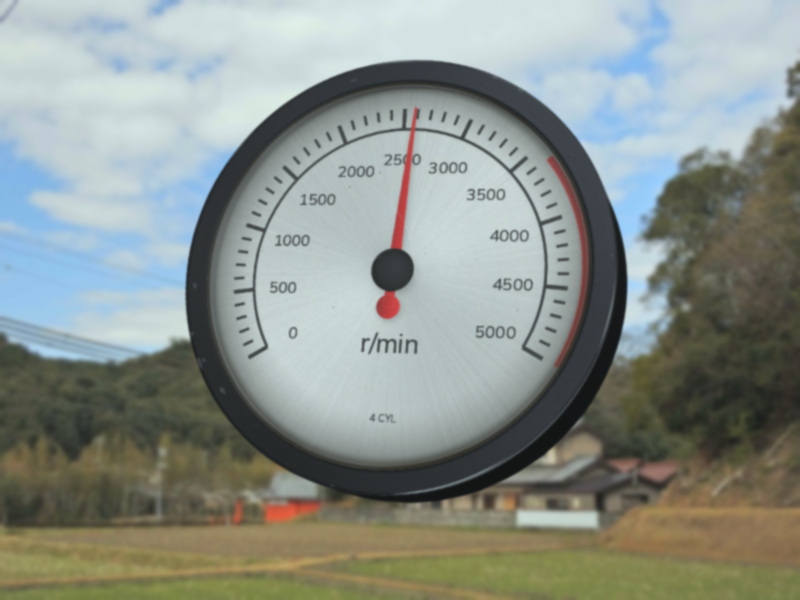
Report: 2600,rpm
